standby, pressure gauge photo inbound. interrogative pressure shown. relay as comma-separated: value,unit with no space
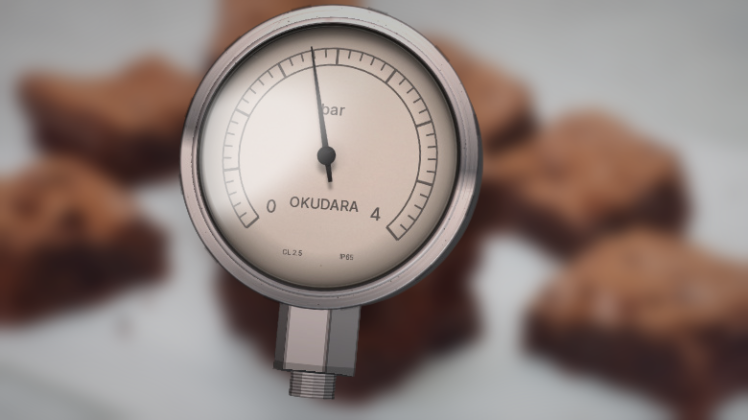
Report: 1.8,bar
